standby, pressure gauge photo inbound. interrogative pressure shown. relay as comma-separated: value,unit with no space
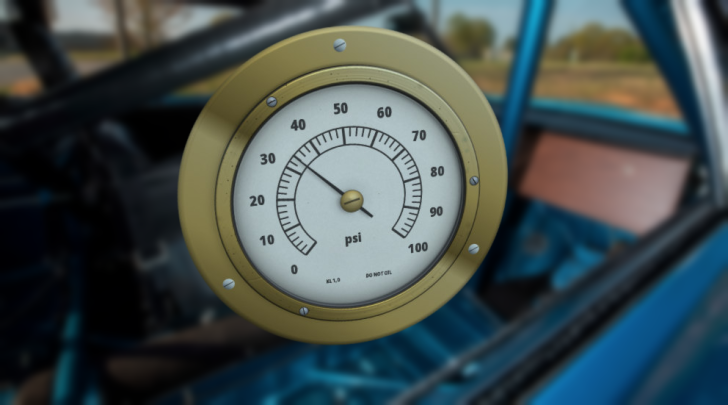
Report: 34,psi
